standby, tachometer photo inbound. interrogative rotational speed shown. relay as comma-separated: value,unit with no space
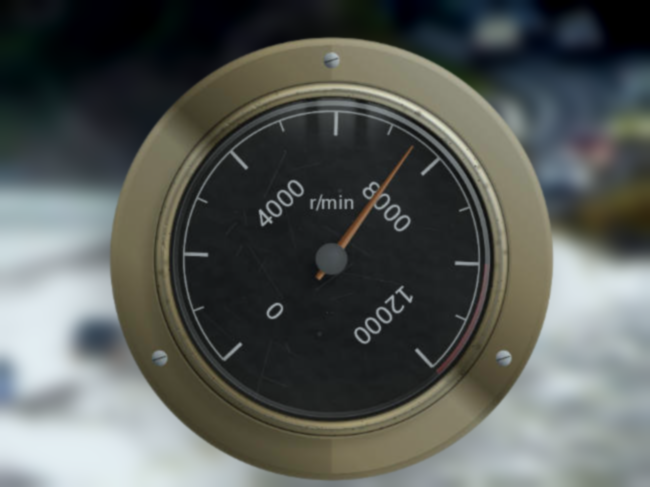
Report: 7500,rpm
